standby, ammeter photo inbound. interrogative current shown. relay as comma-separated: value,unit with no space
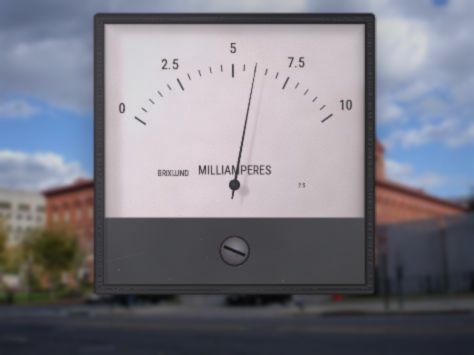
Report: 6,mA
